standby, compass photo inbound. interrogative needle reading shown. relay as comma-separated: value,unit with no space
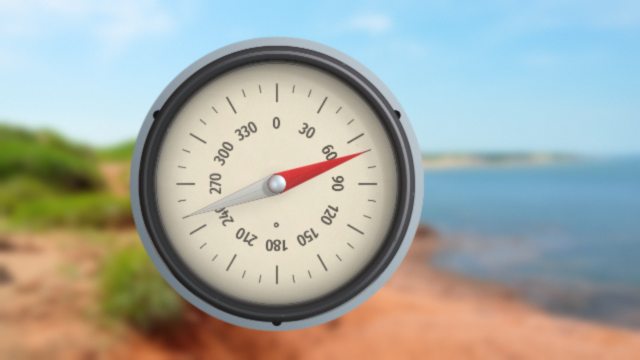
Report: 70,°
